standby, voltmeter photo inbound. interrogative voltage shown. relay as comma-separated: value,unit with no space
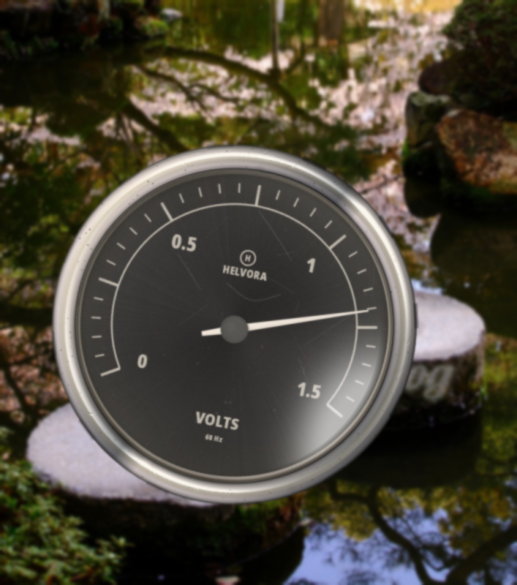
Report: 1.2,V
